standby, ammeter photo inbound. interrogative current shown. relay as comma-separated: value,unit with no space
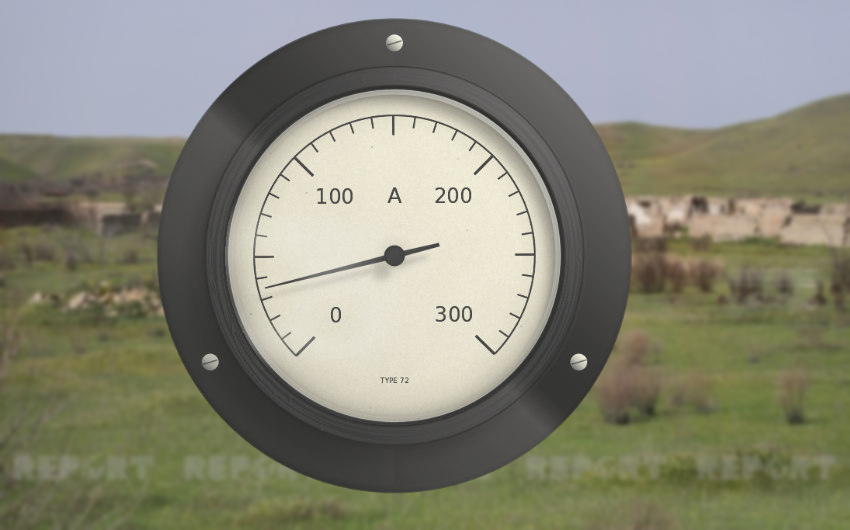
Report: 35,A
